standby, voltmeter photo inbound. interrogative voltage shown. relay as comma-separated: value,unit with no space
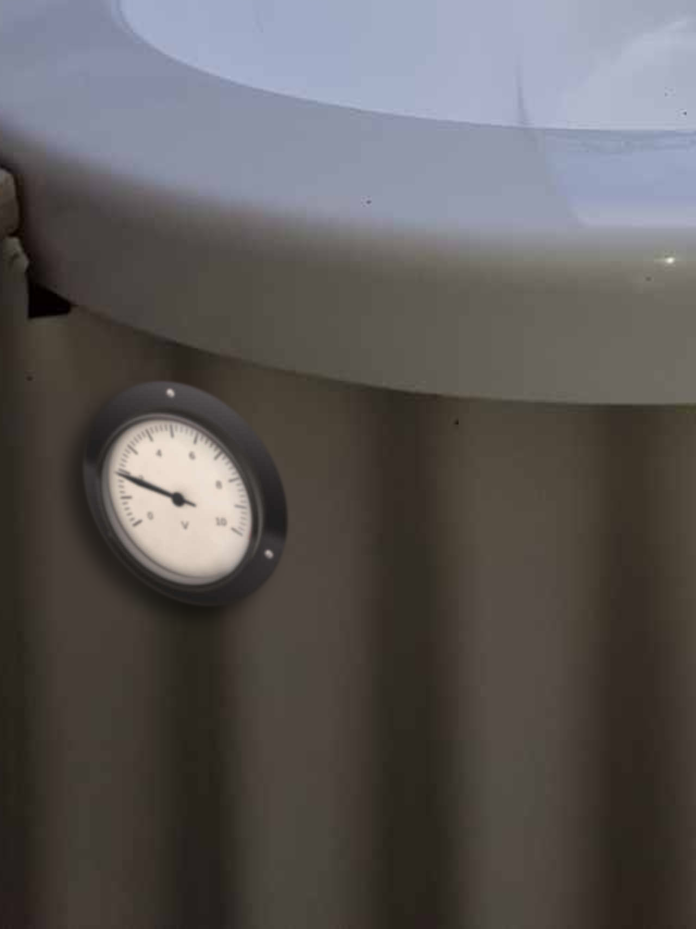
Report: 2,V
